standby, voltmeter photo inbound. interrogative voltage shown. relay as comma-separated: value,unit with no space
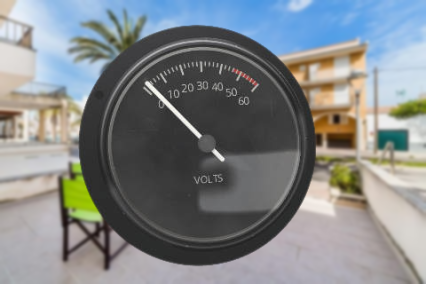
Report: 2,V
